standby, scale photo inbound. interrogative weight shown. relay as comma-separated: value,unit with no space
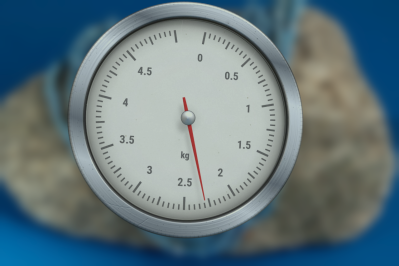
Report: 2.3,kg
